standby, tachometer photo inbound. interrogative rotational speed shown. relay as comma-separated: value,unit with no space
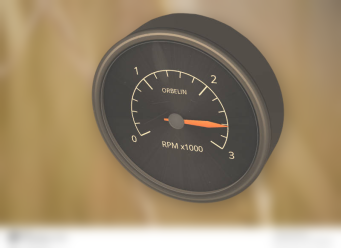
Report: 2600,rpm
